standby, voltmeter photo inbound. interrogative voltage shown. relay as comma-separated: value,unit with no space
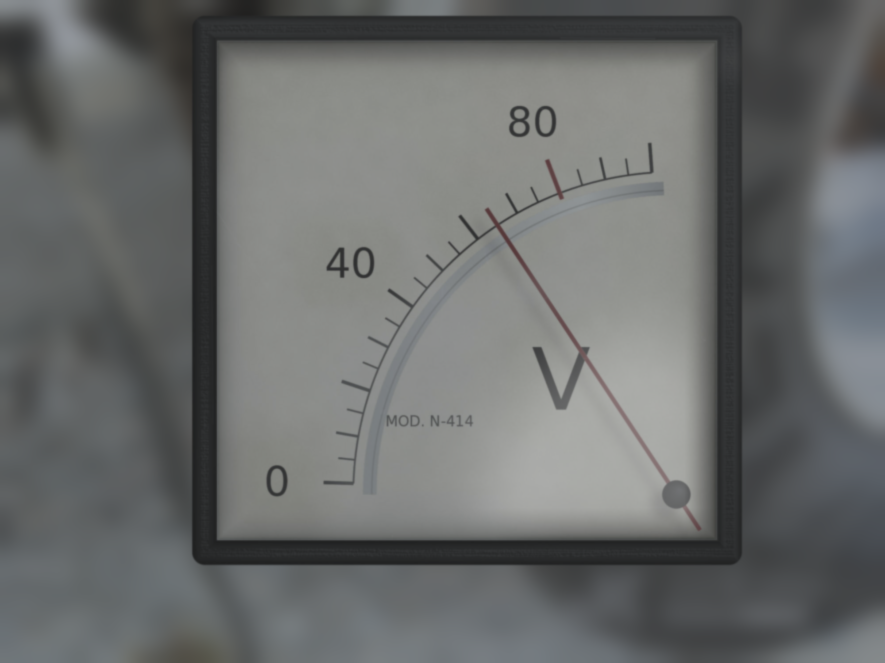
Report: 65,V
